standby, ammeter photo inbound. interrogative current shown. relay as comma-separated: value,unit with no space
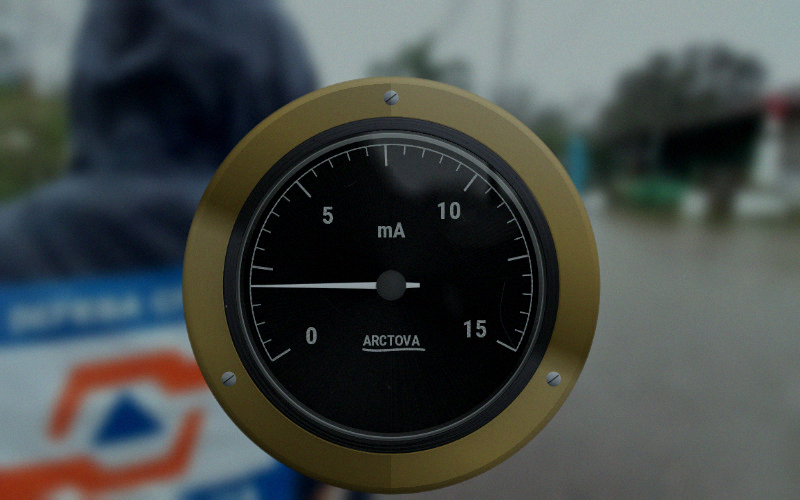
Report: 2,mA
